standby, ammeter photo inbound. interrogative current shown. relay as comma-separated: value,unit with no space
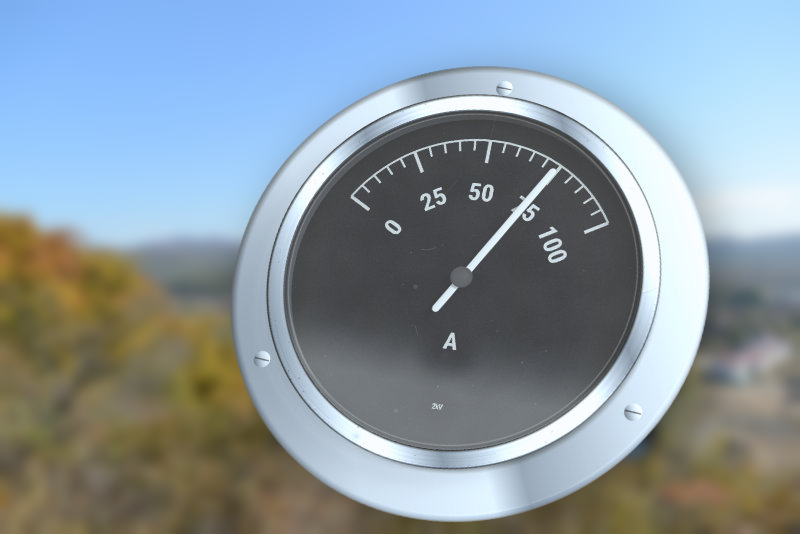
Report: 75,A
